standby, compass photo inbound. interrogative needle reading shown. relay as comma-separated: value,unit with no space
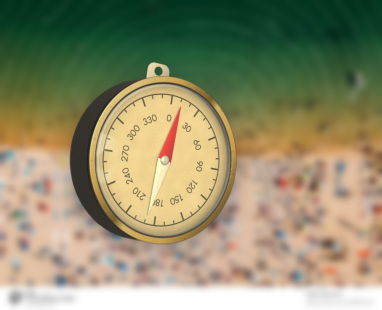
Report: 10,°
